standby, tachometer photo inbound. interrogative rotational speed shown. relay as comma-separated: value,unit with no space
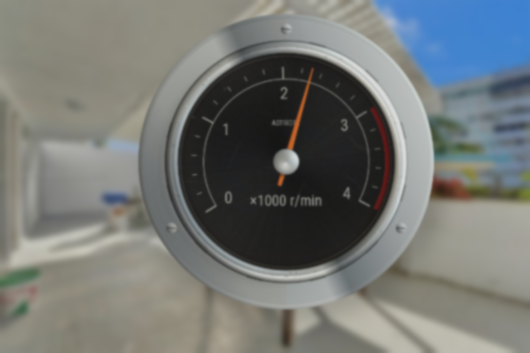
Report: 2300,rpm
